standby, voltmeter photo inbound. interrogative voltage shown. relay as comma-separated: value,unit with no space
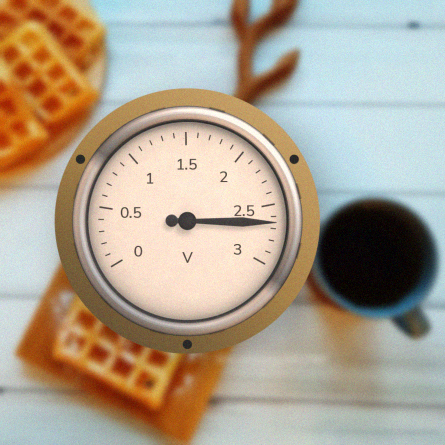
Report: 2.65,V
